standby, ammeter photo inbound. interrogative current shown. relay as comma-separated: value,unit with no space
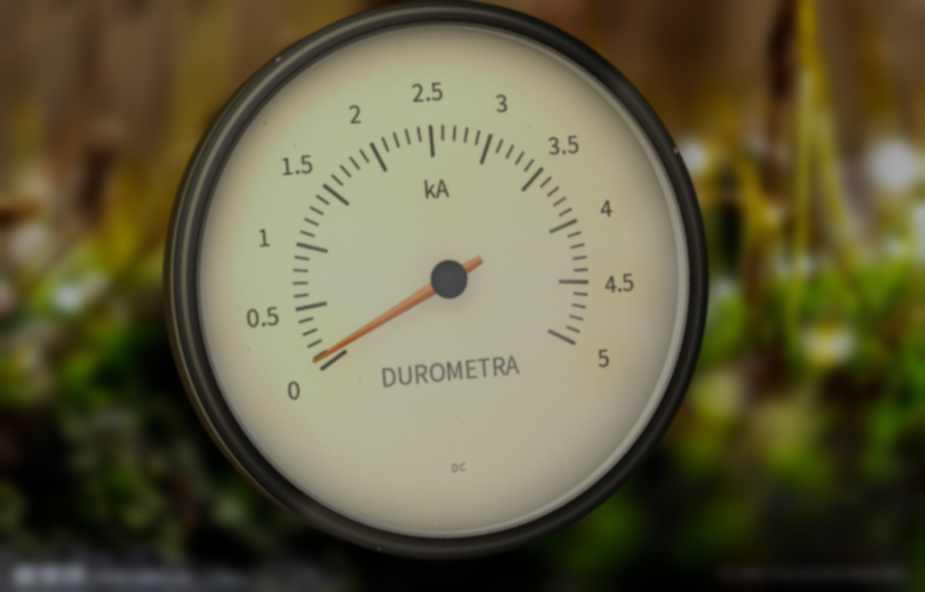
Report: 0.1,kA
